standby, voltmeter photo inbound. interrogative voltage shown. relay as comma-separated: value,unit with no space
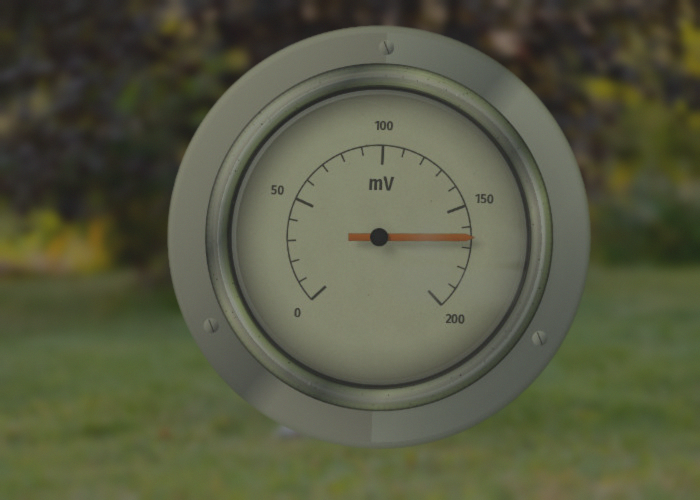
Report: 165,mV
